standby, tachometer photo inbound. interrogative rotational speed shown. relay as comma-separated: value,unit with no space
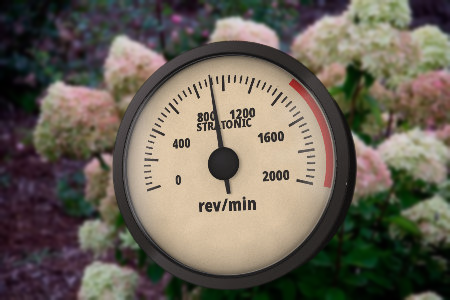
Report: 920,rpm
